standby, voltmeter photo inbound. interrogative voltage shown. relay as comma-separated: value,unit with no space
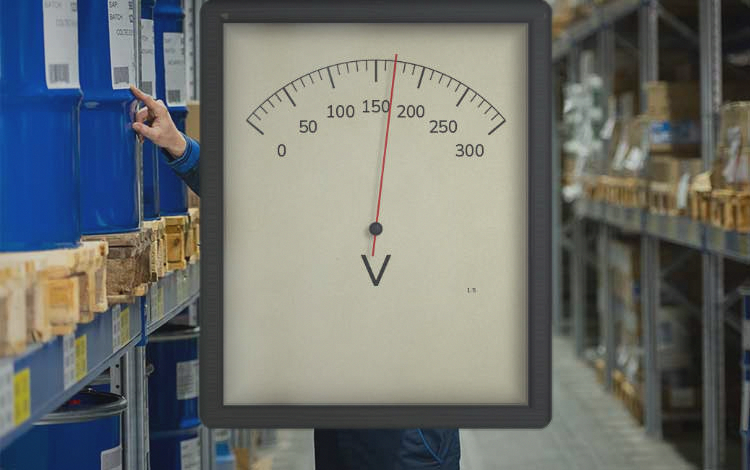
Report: 170,V
